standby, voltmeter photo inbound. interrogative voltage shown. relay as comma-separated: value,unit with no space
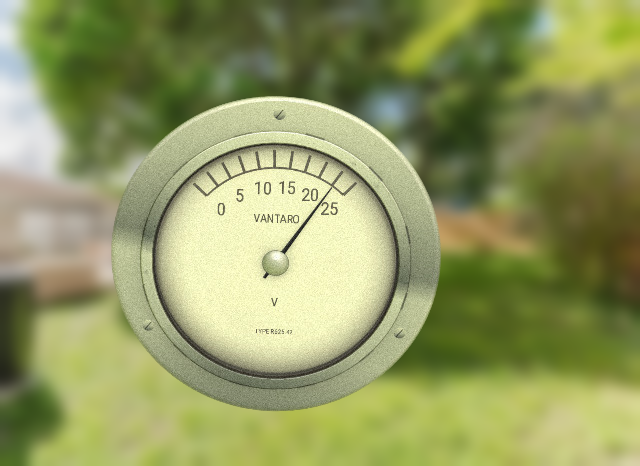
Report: 22.5,V
